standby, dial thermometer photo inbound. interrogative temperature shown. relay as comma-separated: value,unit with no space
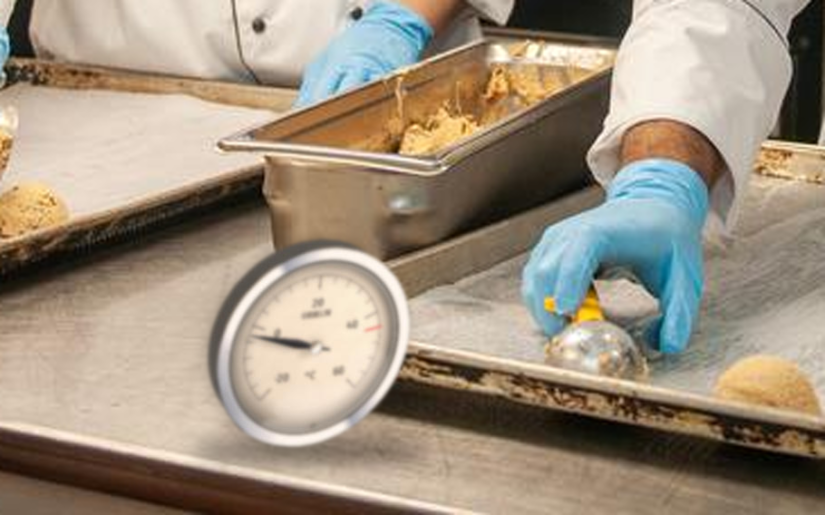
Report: -2,°C
